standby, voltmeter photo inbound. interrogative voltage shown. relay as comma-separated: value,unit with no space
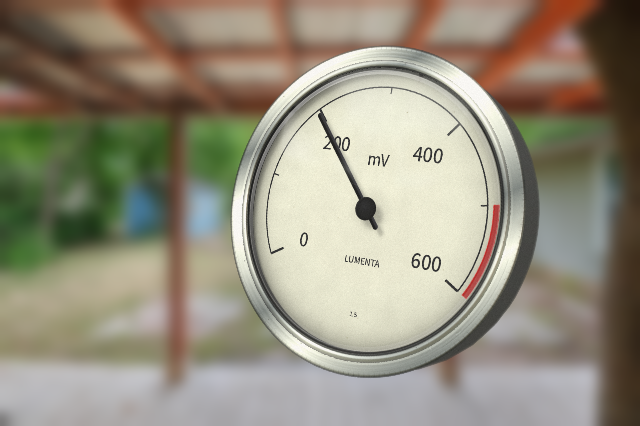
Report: 200,mV
